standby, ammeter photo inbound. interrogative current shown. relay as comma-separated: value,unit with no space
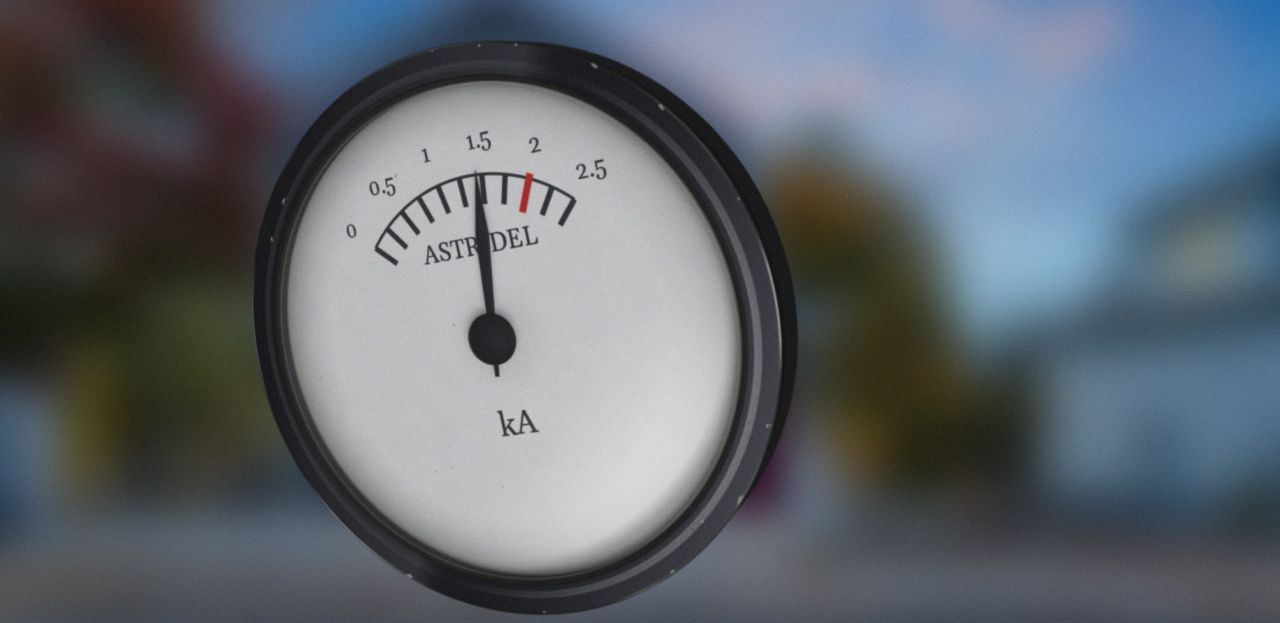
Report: 1.5,kA
